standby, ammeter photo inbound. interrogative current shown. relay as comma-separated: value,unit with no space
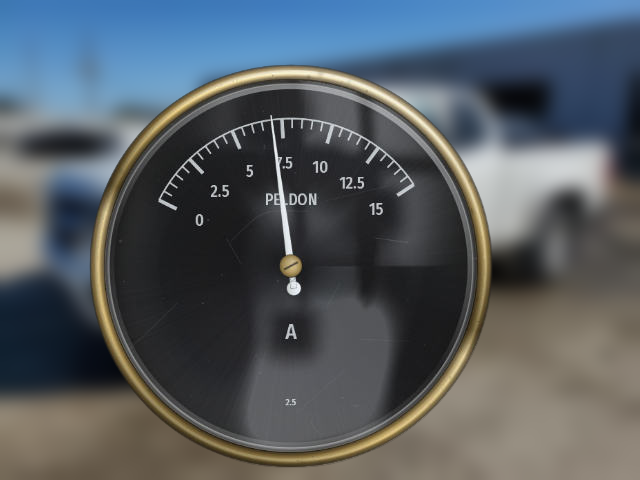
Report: 7,A
